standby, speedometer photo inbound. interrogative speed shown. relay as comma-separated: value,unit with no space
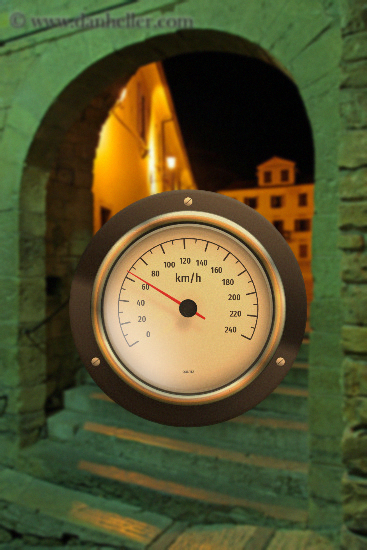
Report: 65,km/h
